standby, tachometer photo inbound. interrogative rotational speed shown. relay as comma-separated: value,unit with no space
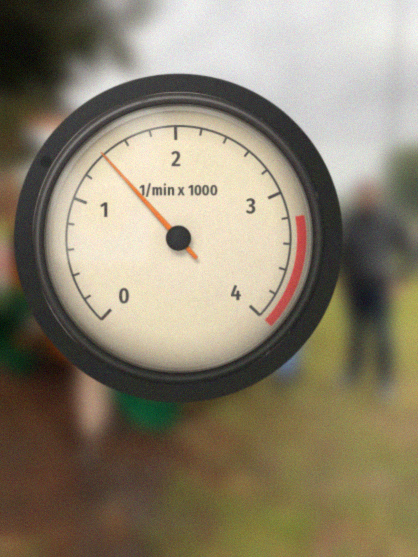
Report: 1400,rpm
